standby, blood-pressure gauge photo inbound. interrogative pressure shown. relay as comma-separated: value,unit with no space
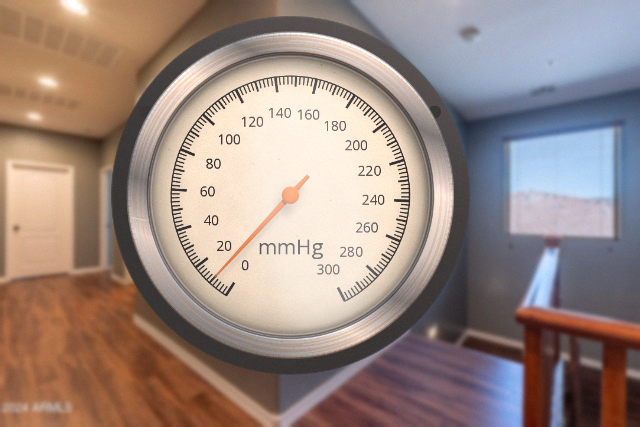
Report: 10,mmHg
